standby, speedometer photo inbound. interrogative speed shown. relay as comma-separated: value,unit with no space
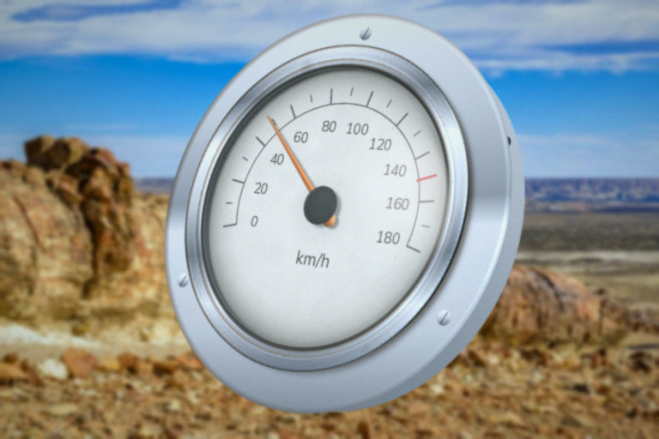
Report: 50,km/h
